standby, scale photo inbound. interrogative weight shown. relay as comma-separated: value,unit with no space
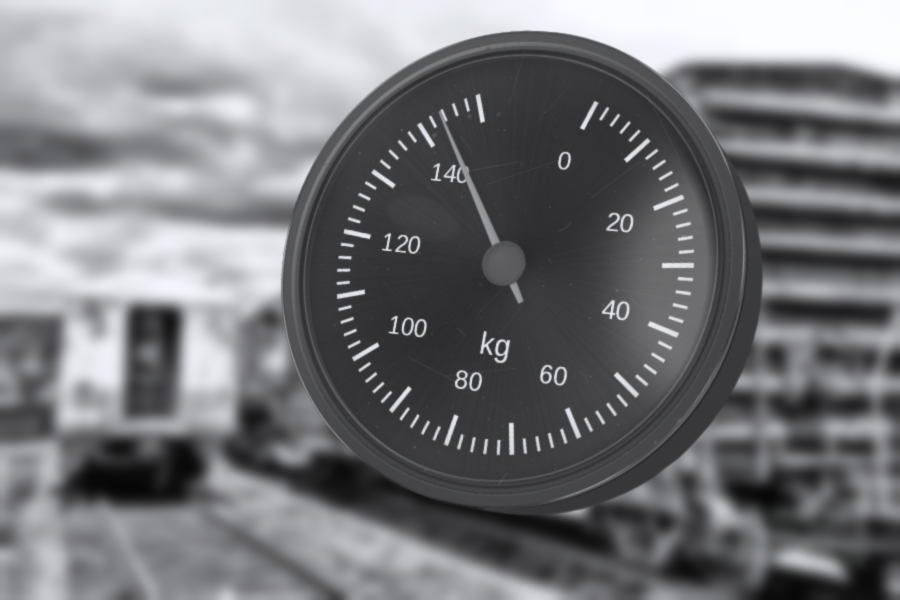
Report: 144,kg
